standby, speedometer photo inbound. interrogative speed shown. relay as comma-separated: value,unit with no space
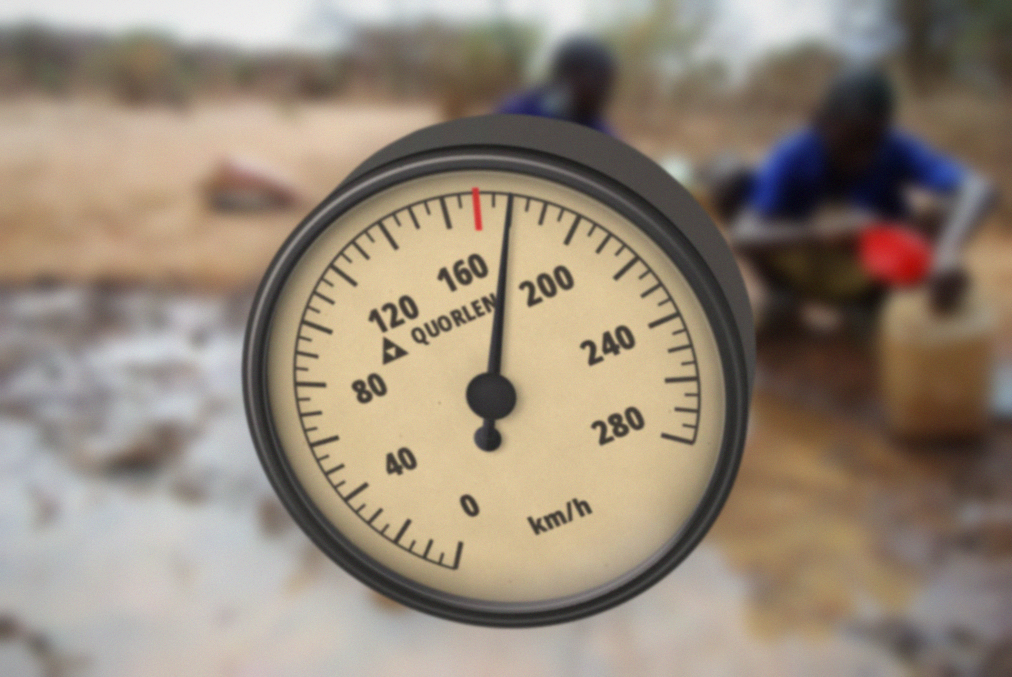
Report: 180,km/h
